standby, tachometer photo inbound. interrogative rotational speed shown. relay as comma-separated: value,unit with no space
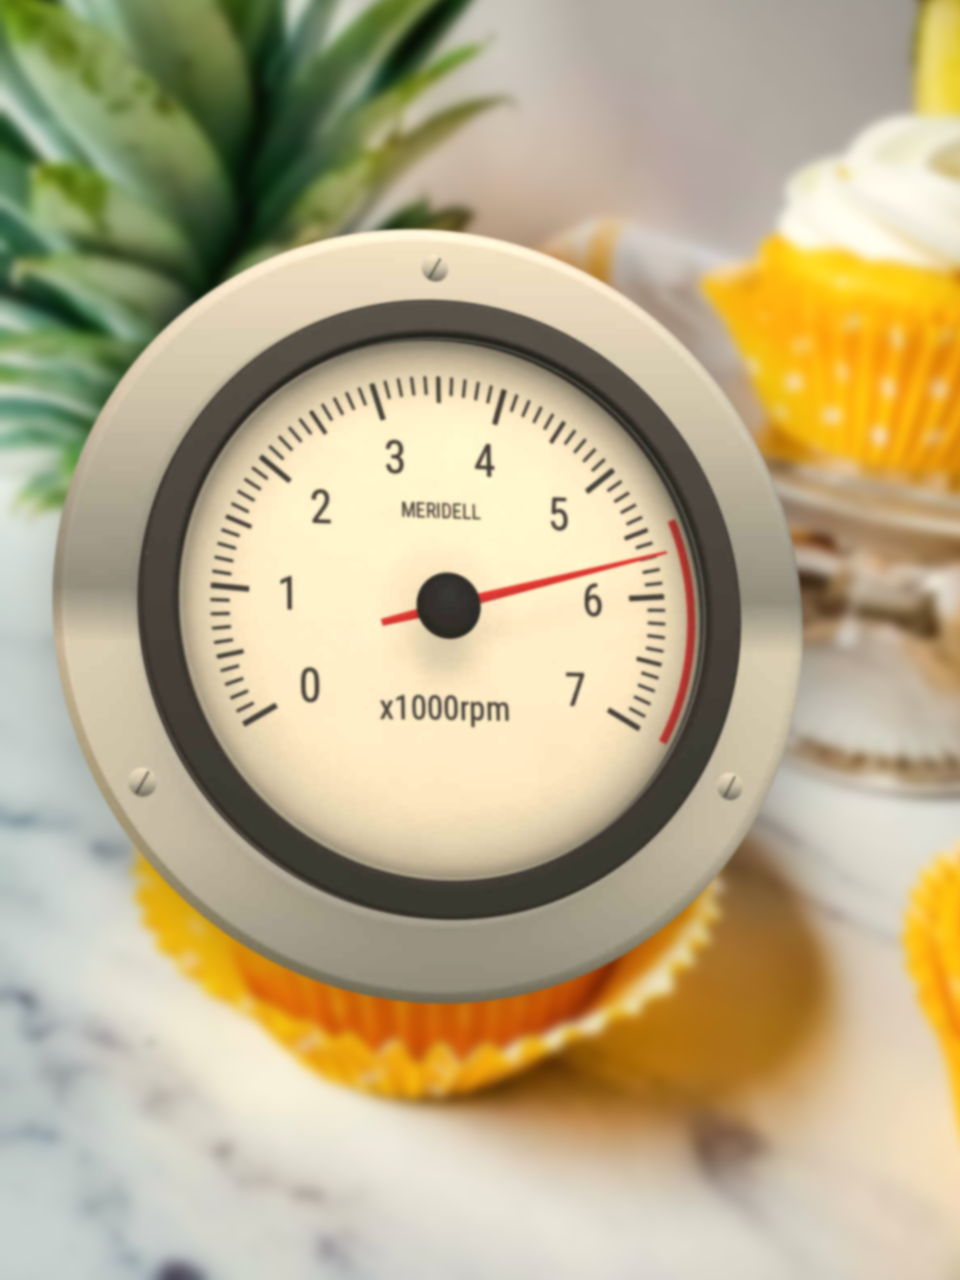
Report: 5700,rpm
